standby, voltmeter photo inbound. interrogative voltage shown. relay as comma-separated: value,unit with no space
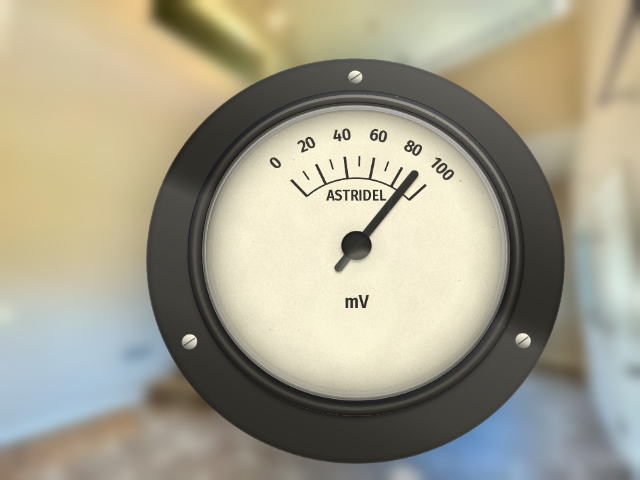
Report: 90,mV
